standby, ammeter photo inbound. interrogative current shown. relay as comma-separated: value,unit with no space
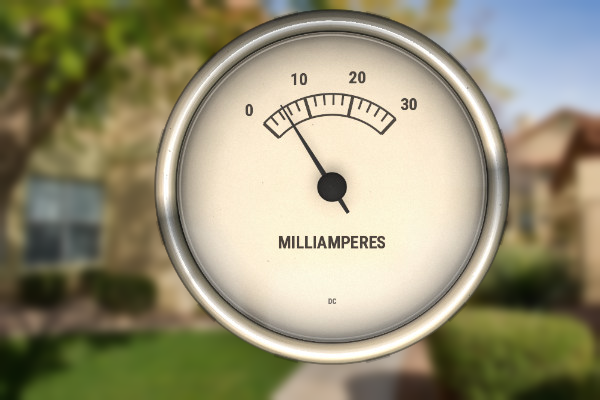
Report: 5,mA
